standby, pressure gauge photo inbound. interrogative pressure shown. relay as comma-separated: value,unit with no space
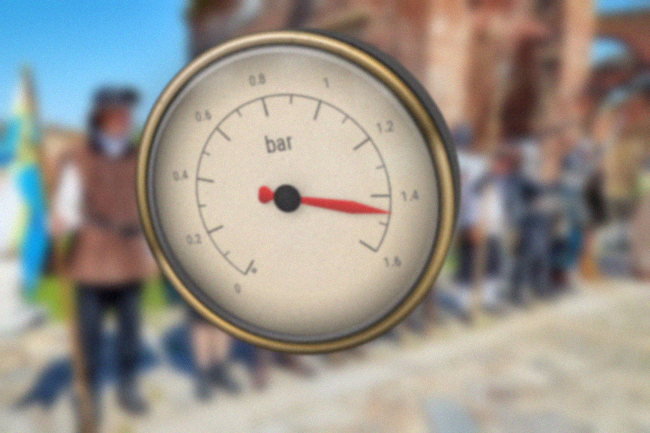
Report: 1.45,bar
